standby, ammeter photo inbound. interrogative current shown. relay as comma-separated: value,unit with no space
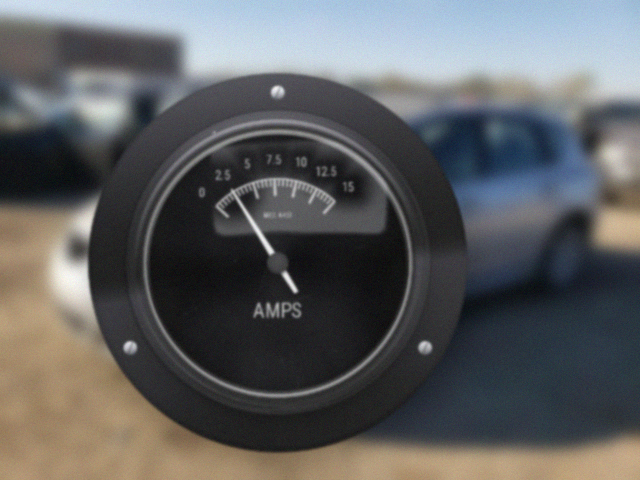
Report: 2.5,A
